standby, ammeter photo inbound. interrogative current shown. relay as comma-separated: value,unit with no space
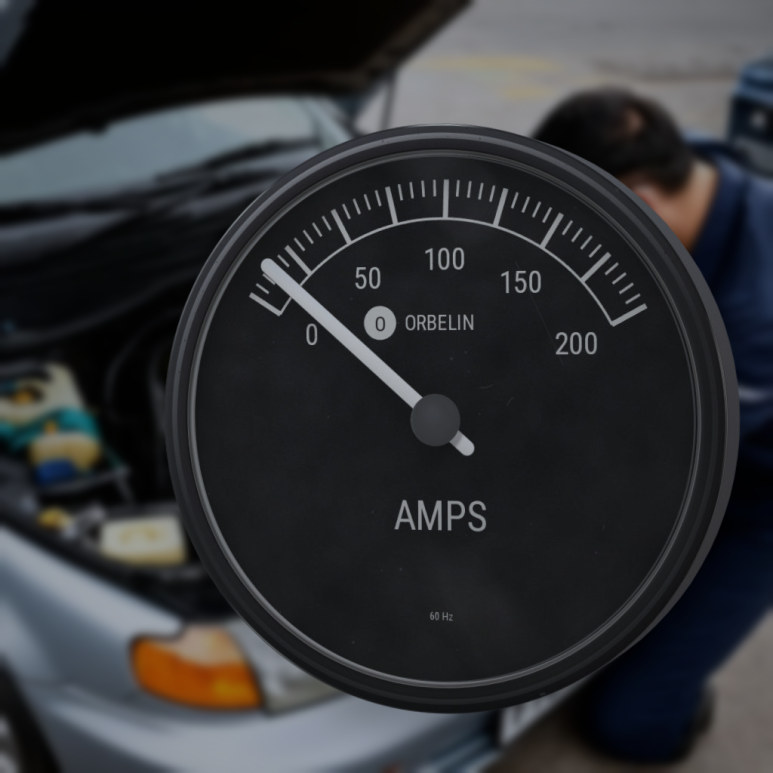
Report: 15,A
